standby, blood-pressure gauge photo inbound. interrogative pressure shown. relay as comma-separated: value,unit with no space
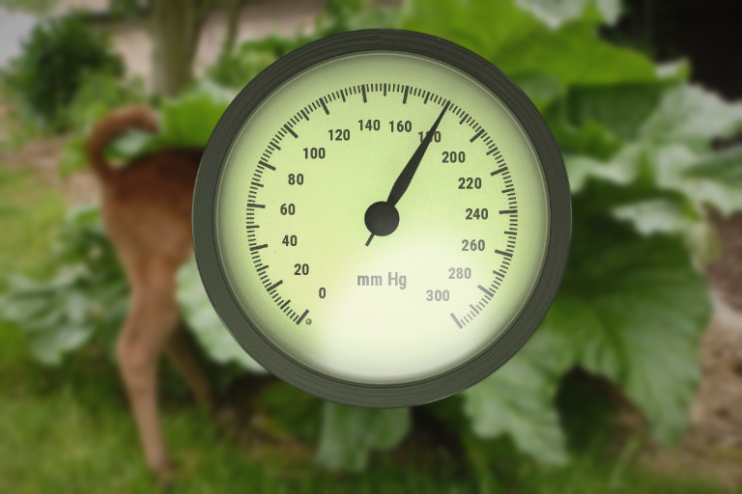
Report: 180,mmHg
